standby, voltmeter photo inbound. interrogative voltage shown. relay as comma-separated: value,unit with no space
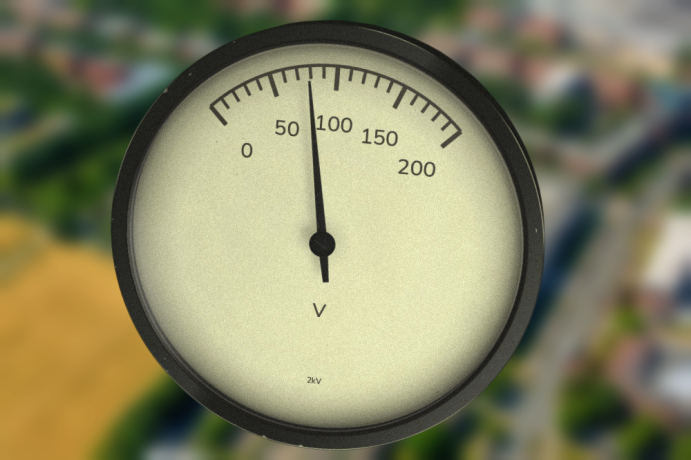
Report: 80,V
